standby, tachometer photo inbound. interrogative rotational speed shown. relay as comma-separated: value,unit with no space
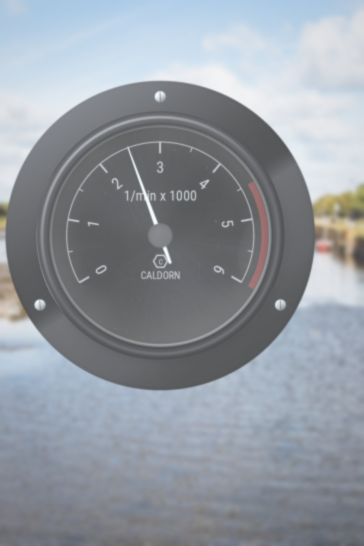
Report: 2500,rpm
